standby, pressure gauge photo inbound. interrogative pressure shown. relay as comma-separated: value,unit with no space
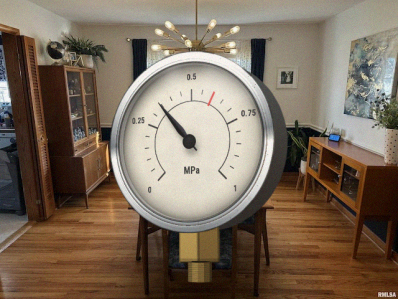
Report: 0.35,MPa
